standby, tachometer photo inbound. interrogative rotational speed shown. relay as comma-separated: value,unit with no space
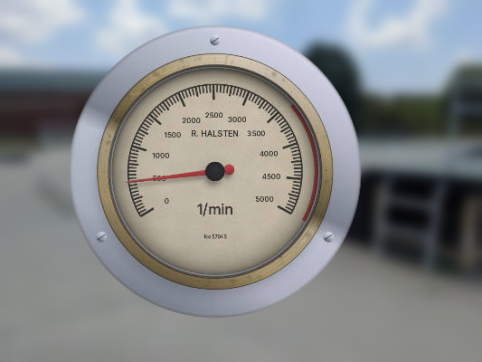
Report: 500,rpm
